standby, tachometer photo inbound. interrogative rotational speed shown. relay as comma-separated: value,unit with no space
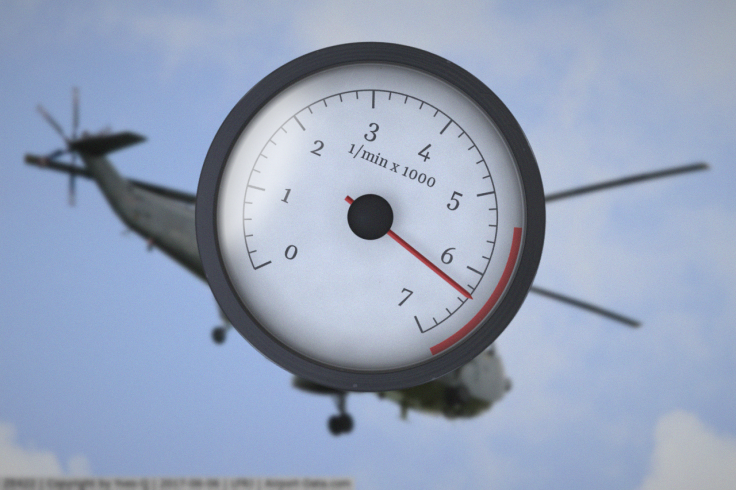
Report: 6300,rpm
